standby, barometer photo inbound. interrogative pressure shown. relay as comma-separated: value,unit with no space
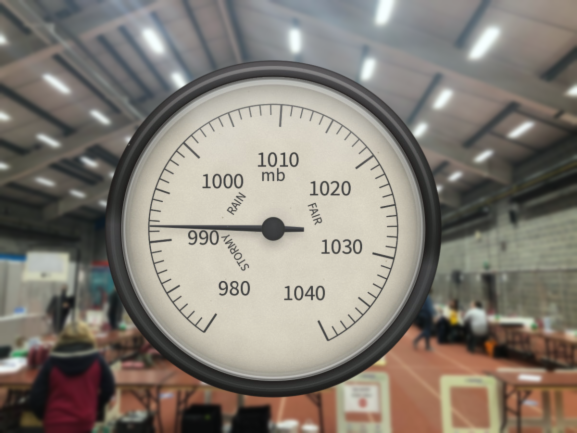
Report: 991.5,mbar
